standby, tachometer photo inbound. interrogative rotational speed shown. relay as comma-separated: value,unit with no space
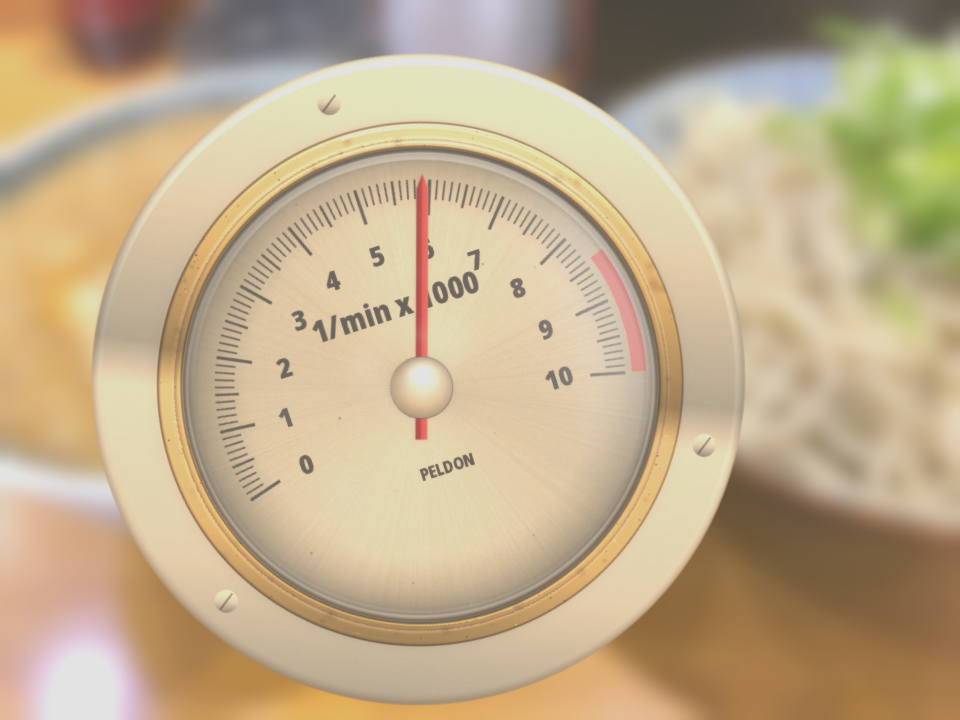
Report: 5900,rpm
